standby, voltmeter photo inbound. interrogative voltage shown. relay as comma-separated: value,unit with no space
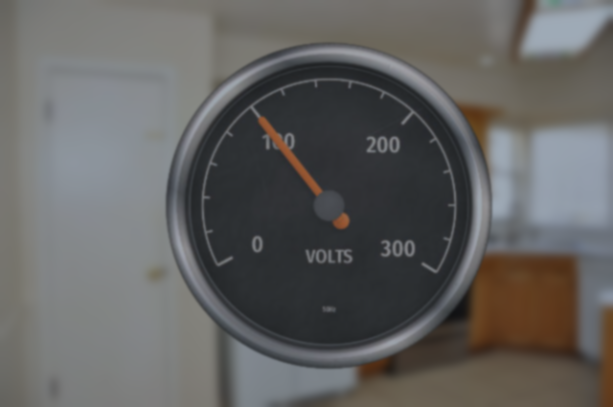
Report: 100,V
